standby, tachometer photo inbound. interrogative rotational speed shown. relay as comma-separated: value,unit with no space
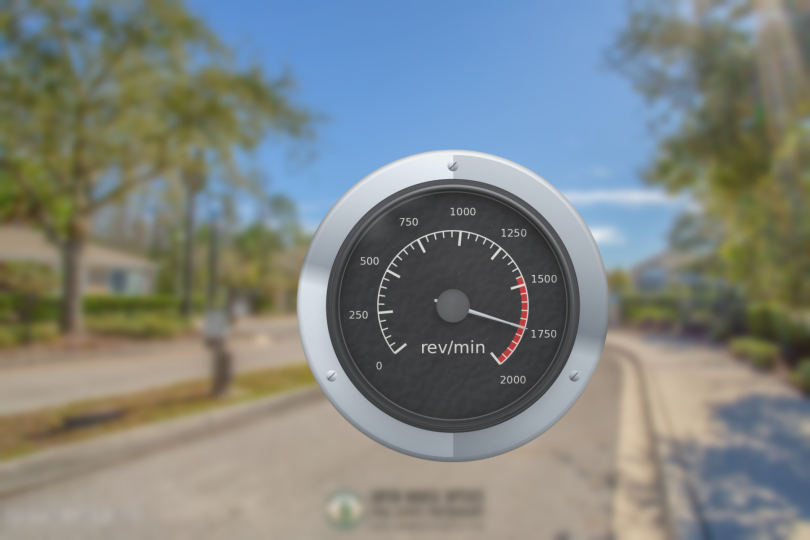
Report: 1750,rpm
